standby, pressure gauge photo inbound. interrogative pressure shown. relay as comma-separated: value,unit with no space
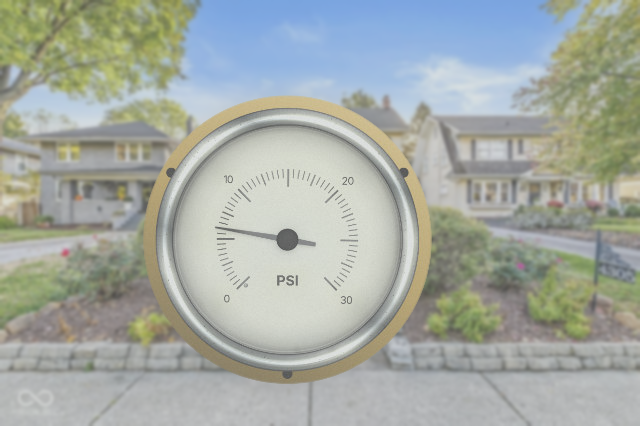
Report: 6,psi
